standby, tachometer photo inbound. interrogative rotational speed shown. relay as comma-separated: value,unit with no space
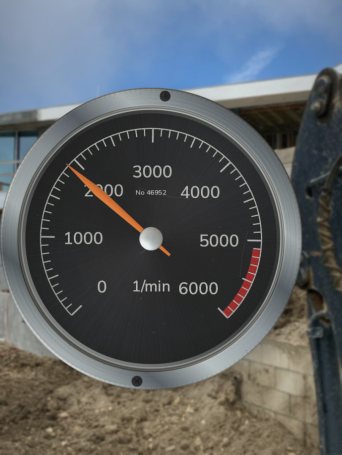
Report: 1900,rpm
